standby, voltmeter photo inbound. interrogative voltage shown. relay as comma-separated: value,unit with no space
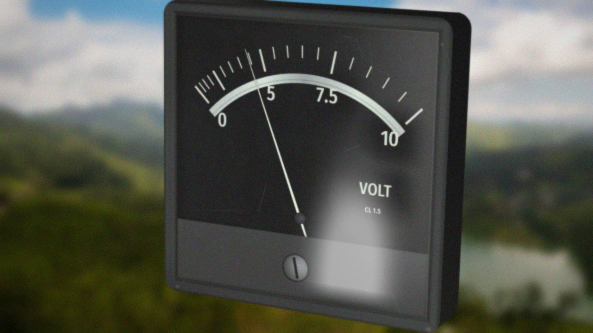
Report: 4.5,V
